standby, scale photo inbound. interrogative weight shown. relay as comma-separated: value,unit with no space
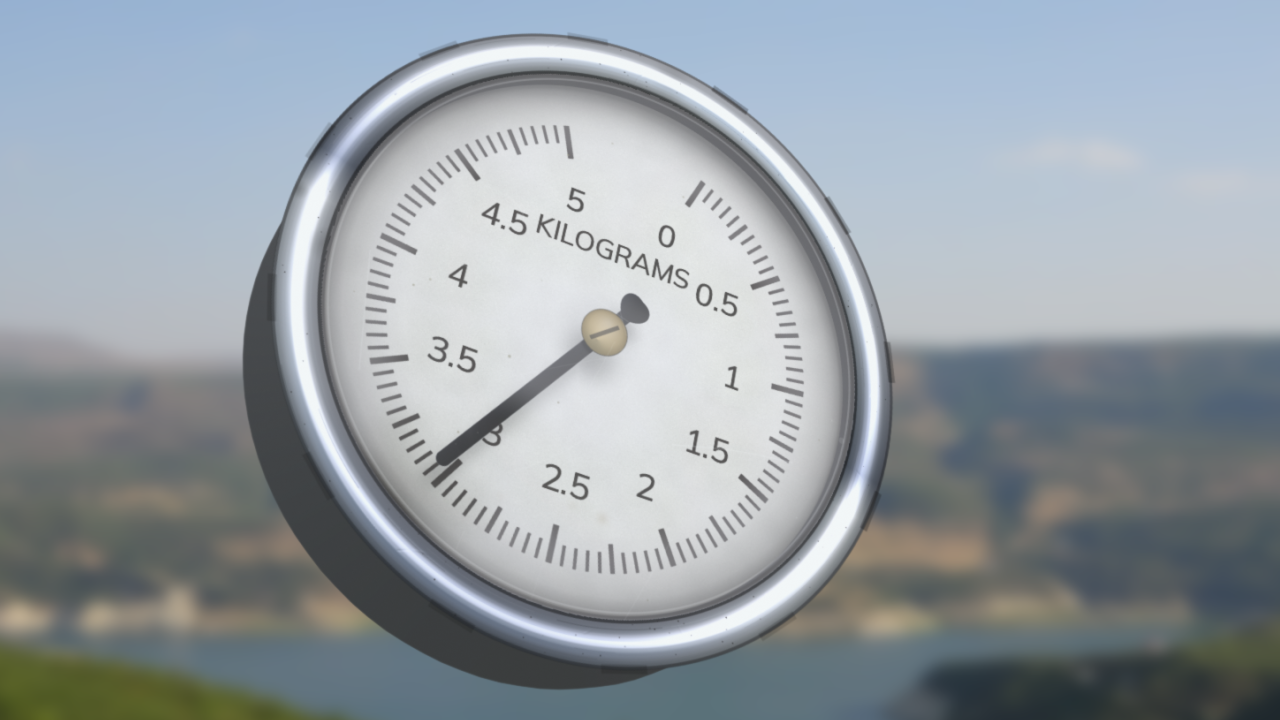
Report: 3.05,kg
